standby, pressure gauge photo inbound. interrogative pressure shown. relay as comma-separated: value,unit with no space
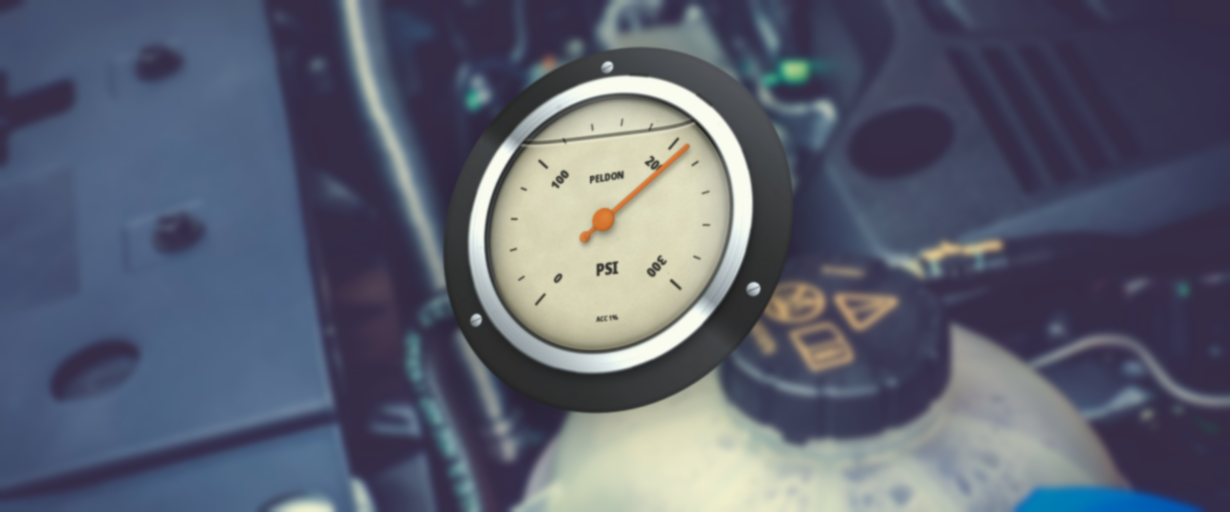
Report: 210,psi
